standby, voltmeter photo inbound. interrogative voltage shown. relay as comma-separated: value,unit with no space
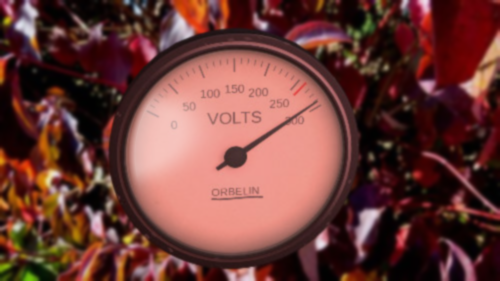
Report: 290,V
